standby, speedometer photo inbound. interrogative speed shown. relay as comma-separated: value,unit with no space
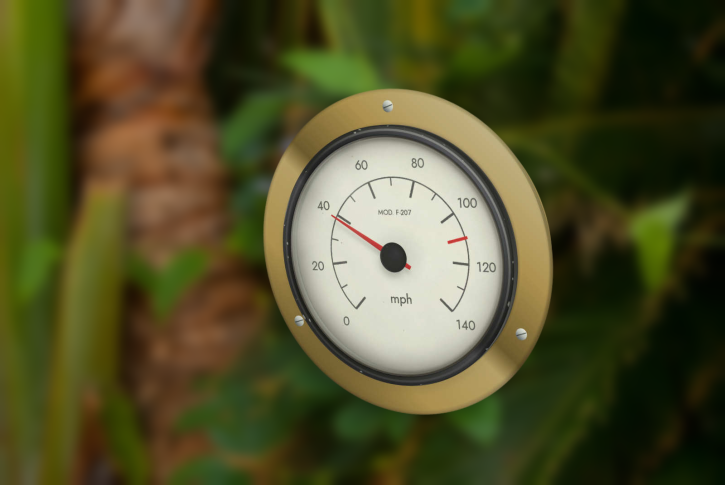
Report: 40,mph
